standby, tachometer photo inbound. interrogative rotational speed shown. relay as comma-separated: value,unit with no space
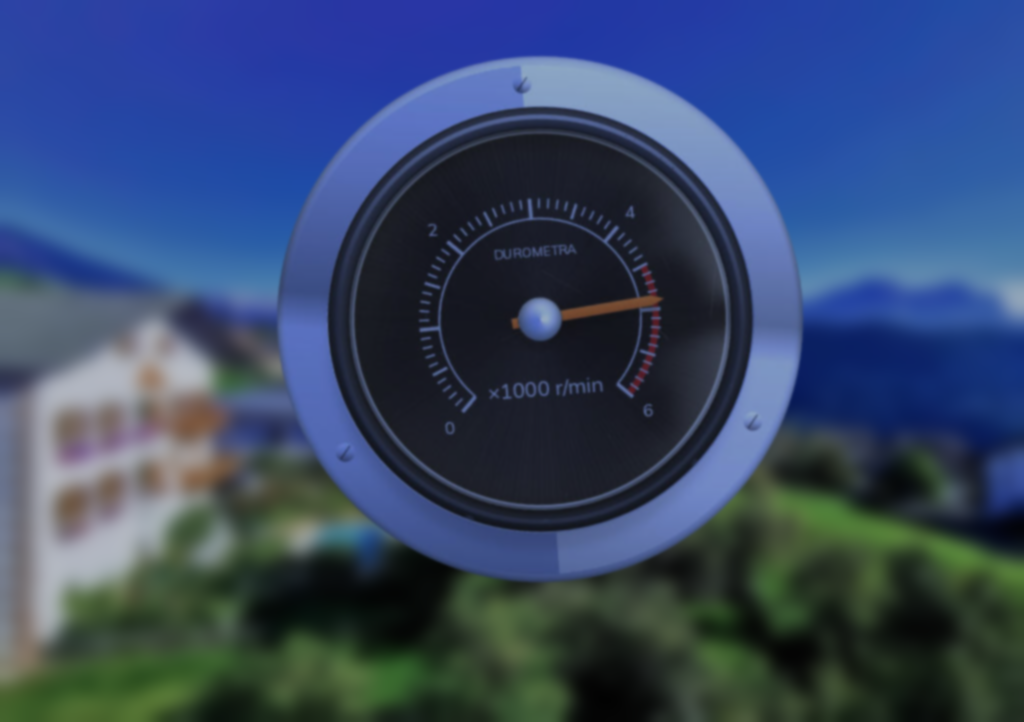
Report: 4900,rpm
